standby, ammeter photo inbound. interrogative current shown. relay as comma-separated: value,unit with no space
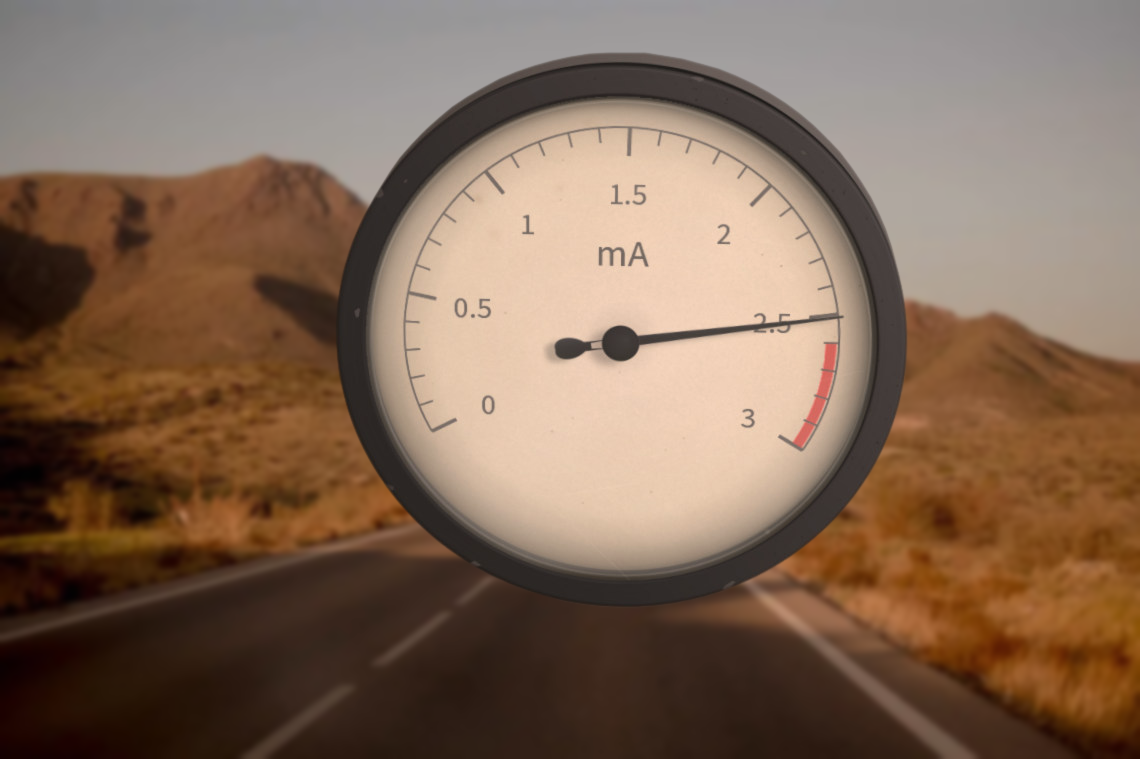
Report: 2.5,mA
